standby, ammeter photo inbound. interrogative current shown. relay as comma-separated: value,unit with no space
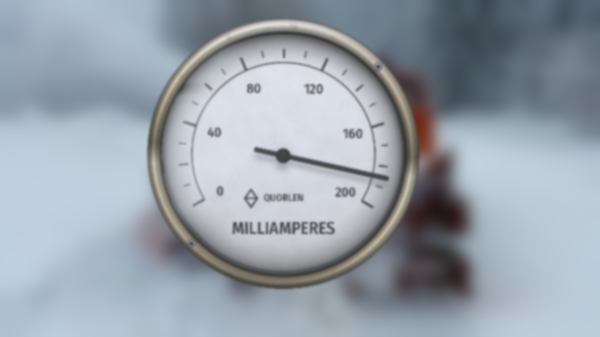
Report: 185,mA
